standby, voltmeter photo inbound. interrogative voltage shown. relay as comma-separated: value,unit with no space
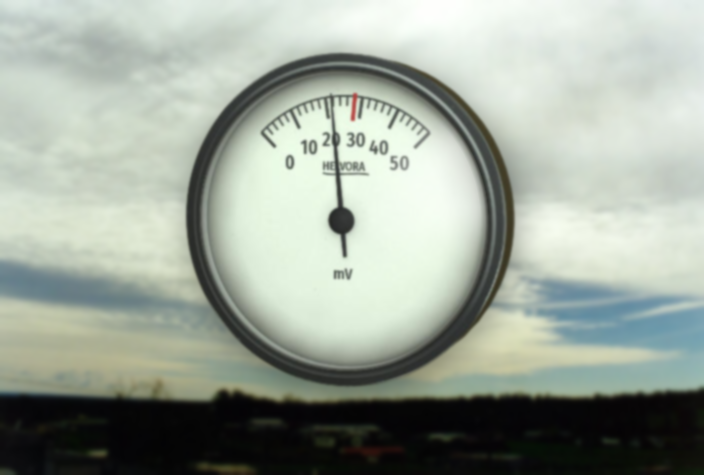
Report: 22,mV
